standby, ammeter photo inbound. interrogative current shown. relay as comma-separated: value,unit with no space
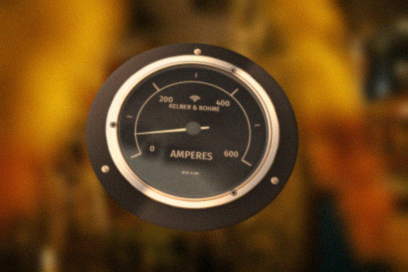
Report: 50,A
